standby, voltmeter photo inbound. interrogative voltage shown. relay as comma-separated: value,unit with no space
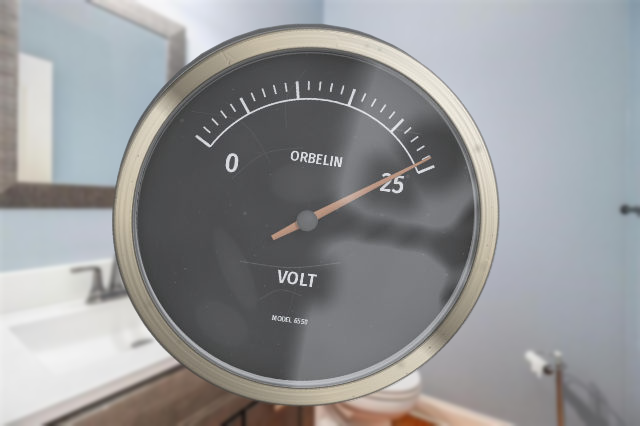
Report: 24,V
